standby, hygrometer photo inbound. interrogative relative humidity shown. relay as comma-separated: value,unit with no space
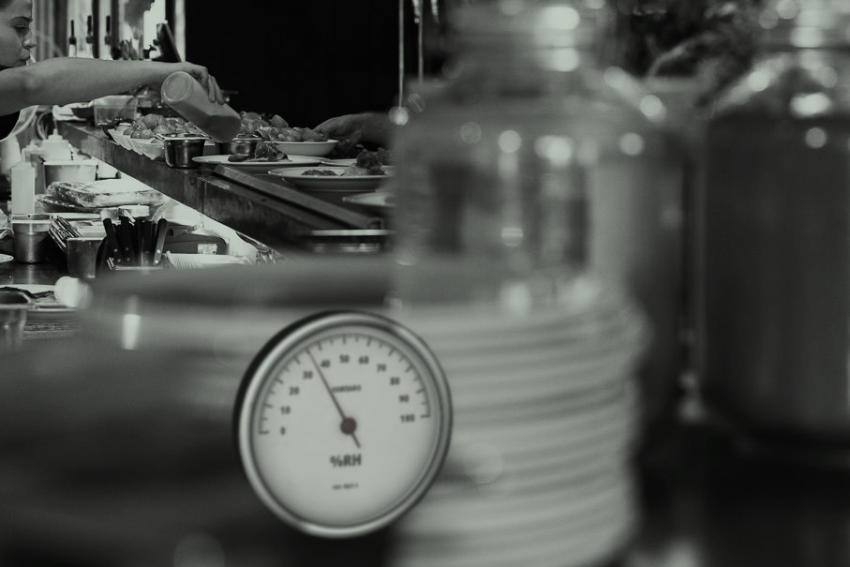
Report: 35,%
